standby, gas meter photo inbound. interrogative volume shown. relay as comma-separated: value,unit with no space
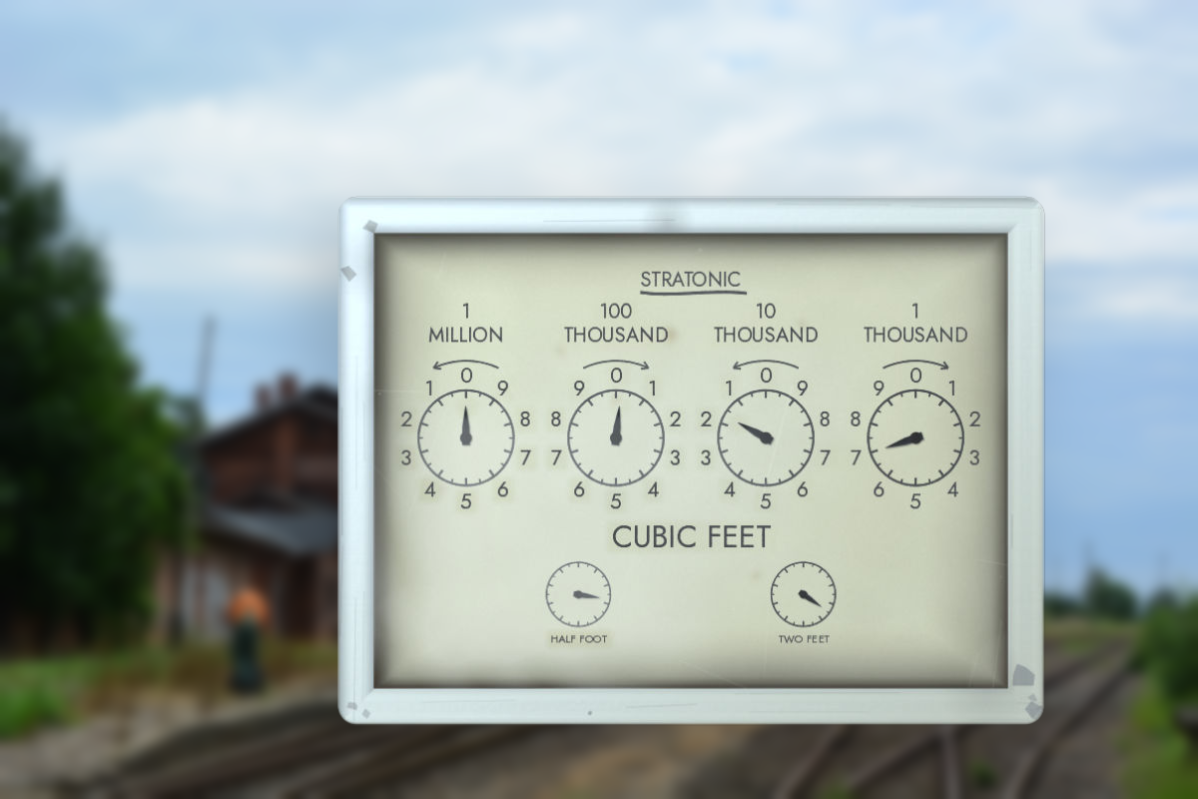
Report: 1700,ft³
